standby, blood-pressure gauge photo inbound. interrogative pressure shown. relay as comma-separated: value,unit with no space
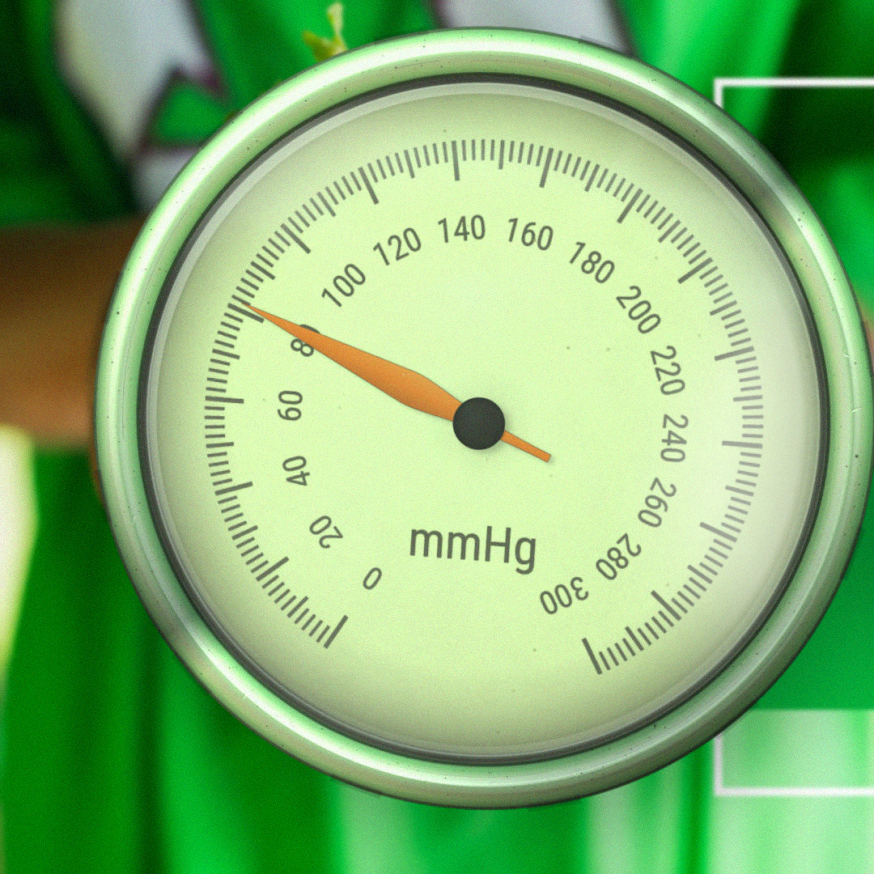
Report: 82,mmHg
